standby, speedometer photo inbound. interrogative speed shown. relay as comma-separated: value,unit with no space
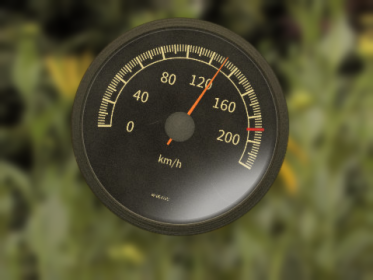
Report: 130,km/h
